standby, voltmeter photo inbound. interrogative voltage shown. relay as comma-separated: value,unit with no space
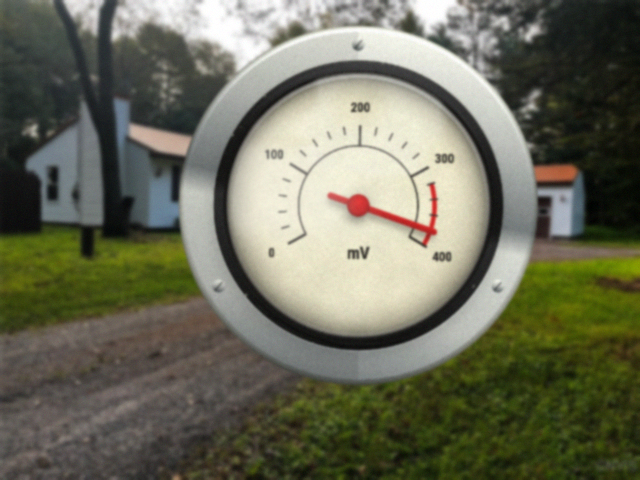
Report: 380,mV
